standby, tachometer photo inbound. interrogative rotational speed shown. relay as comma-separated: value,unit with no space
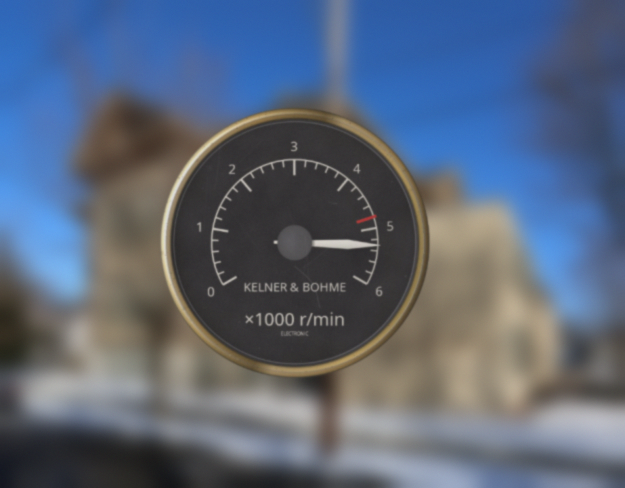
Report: 5300,rpm
